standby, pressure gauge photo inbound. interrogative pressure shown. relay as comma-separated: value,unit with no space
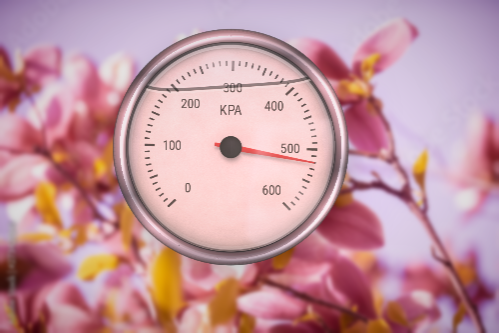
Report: 520,kPa
